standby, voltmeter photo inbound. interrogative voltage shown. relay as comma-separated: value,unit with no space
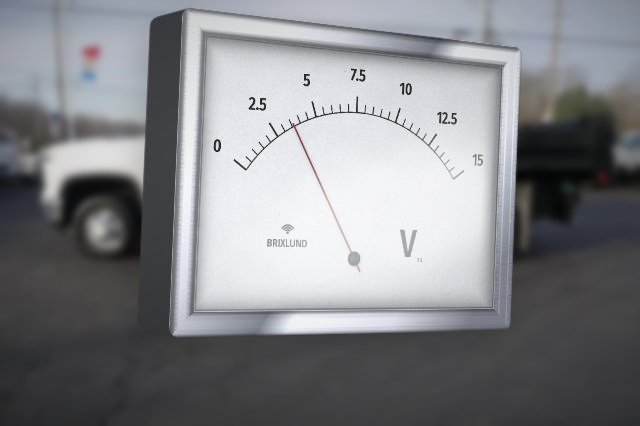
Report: 3.5,V
